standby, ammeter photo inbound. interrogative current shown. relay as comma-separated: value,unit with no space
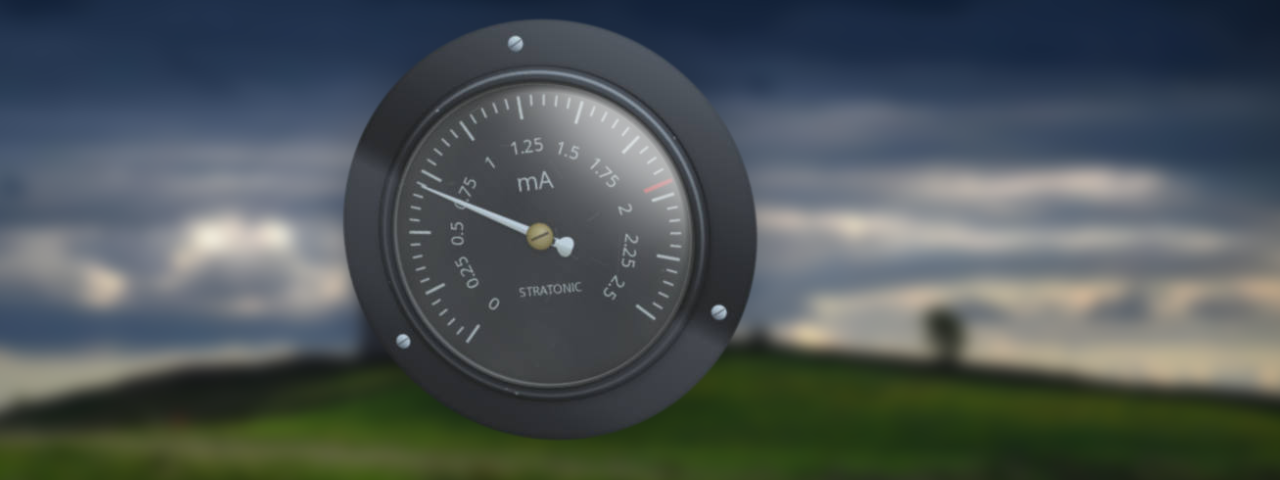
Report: 0.7,mA
